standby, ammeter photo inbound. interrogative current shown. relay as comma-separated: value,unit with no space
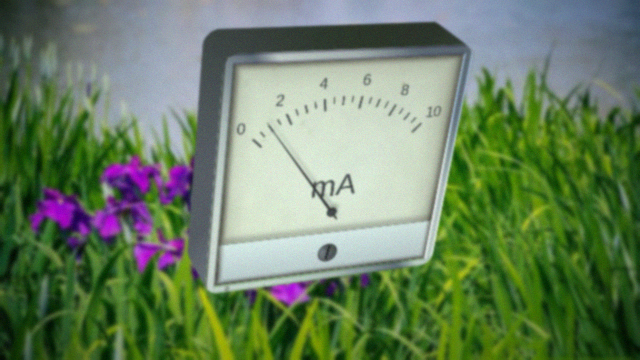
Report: 1,mA
